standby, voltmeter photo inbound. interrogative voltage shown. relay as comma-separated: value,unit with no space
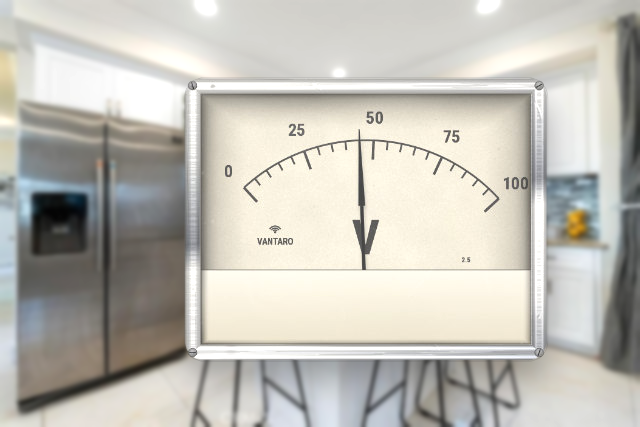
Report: 45,V
